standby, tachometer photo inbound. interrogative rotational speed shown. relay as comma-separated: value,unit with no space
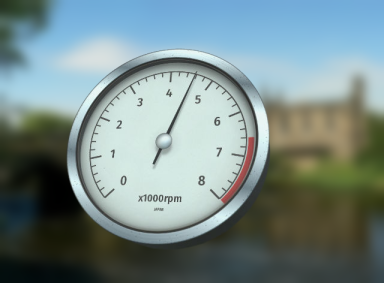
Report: 4600,rpm
